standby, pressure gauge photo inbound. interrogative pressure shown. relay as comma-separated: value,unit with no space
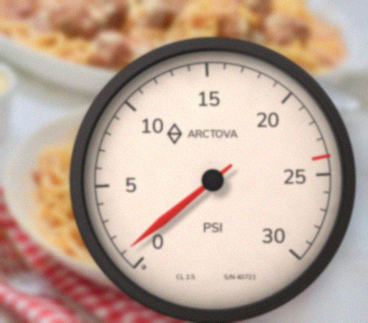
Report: 1,psi
